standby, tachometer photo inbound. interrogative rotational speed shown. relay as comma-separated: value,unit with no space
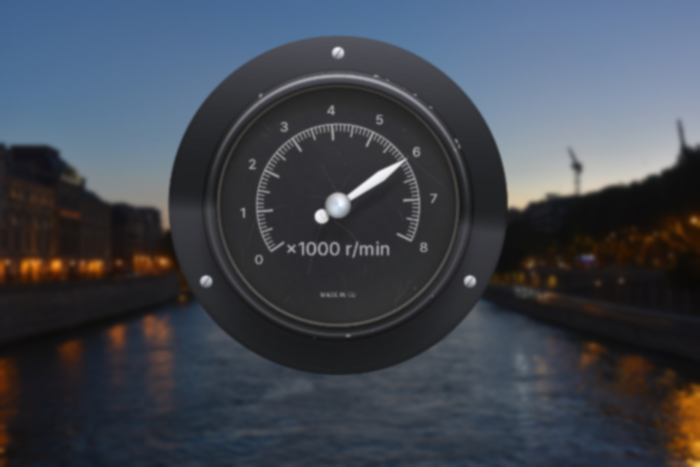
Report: 6000,rpm
